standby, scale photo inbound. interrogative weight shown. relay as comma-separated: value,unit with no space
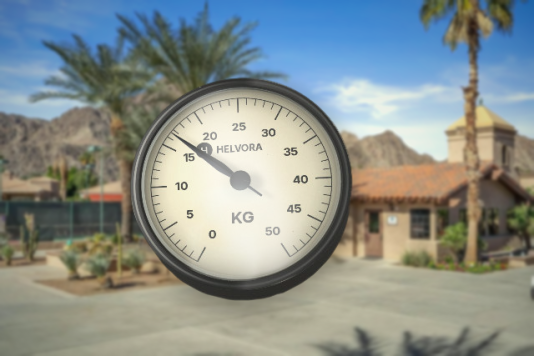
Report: 16.5,kg
